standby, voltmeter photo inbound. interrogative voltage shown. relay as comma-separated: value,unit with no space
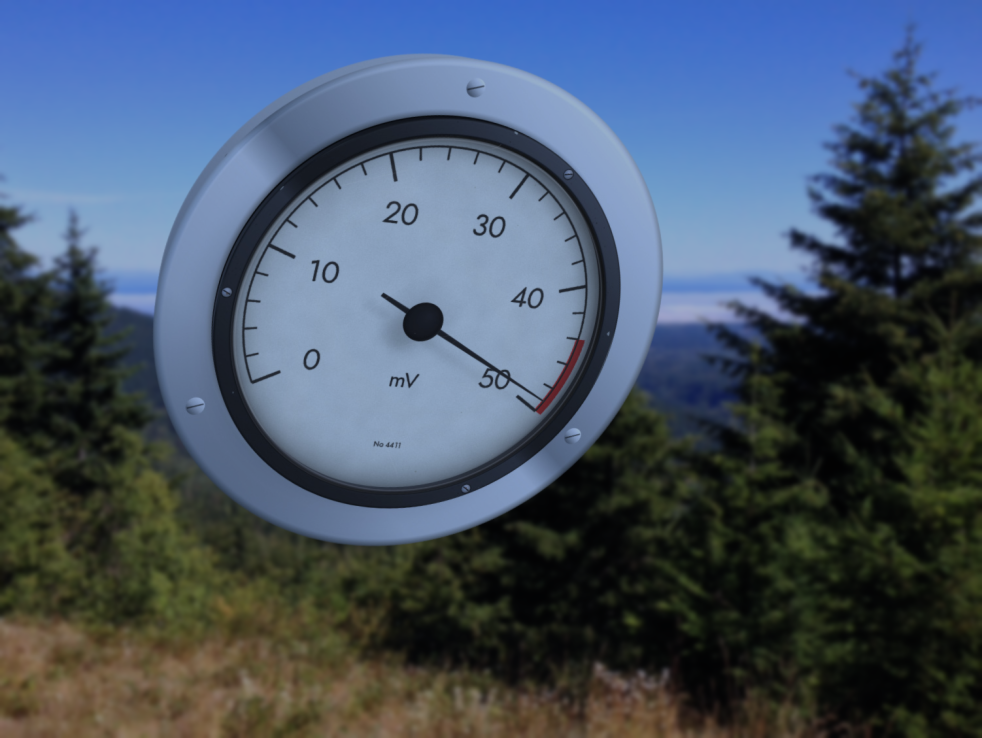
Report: 49,mV
